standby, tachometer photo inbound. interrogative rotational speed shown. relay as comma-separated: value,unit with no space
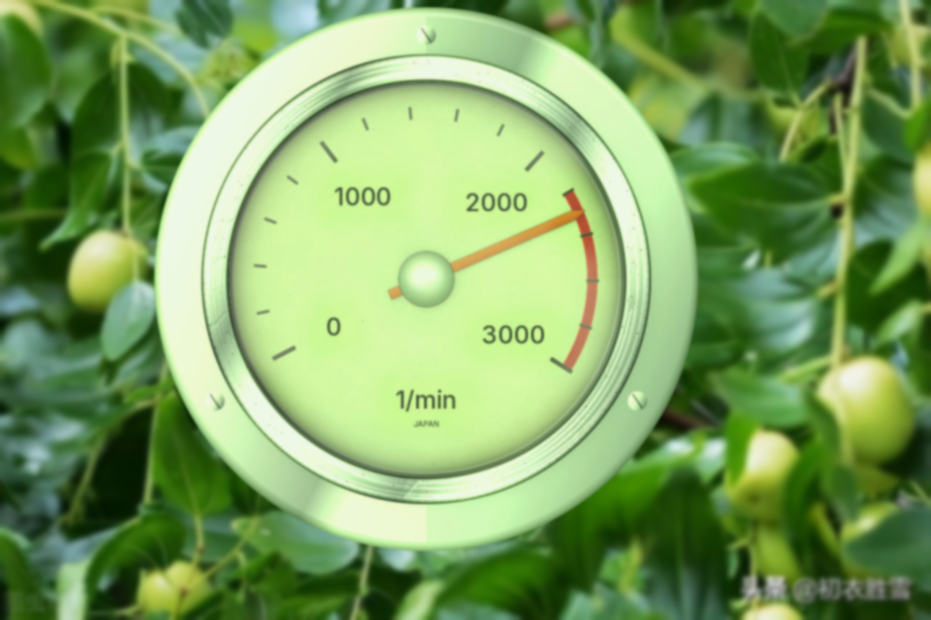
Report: 2300,rpm
